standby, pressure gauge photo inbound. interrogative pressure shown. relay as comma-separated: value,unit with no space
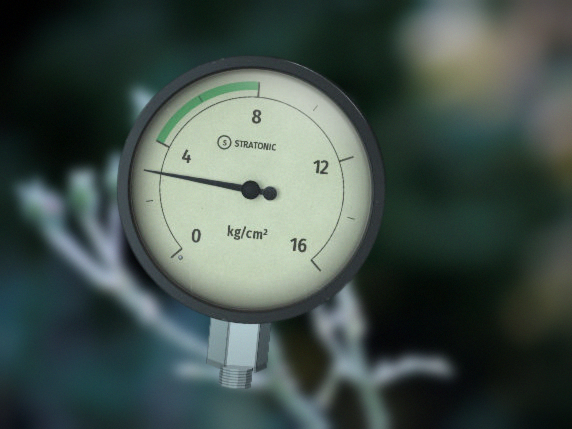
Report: 3,kg/cm²
